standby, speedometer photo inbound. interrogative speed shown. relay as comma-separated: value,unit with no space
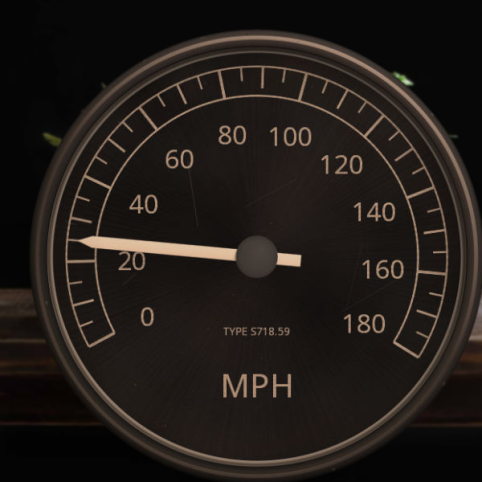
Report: 25,mph
